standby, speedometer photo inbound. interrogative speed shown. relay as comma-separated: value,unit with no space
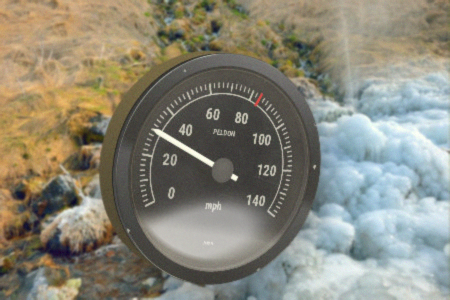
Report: 30,mph
